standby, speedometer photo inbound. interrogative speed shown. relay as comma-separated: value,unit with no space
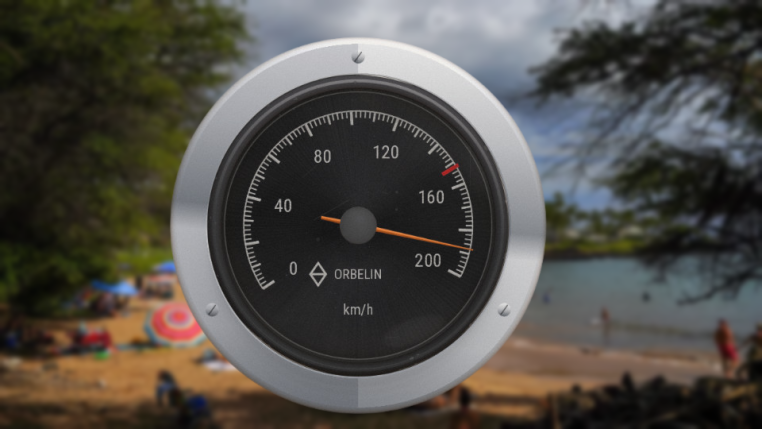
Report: 188,km/h
